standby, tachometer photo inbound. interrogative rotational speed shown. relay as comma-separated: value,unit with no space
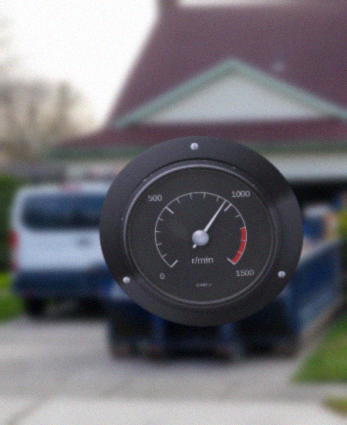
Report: 950,rpm
